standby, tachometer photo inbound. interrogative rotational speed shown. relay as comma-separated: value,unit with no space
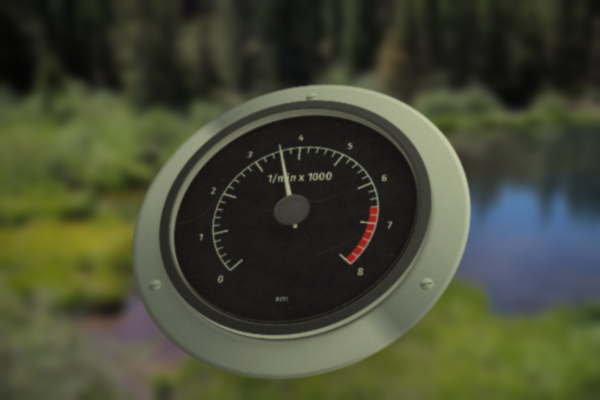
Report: 3600,rpm
